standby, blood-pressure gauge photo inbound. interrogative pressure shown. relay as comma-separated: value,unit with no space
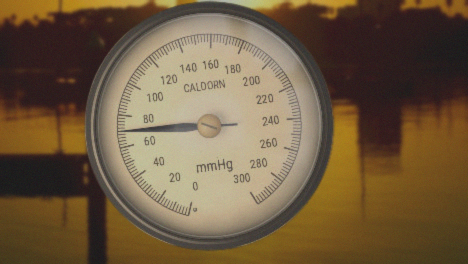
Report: 70,mmHg
